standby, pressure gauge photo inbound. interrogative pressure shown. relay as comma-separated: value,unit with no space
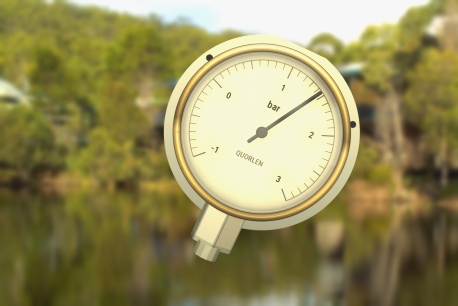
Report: 1.45,bar
